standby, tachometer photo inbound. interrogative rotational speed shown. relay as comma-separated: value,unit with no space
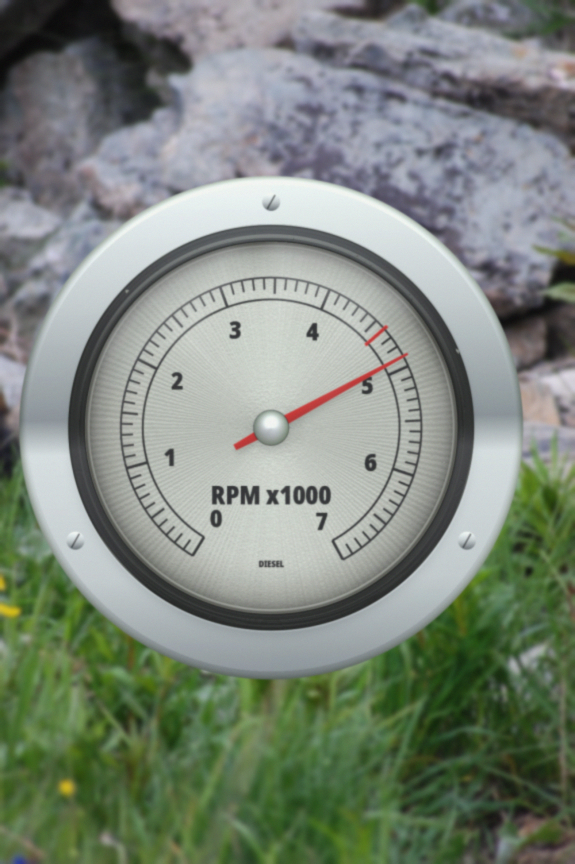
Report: 4900,rpm
